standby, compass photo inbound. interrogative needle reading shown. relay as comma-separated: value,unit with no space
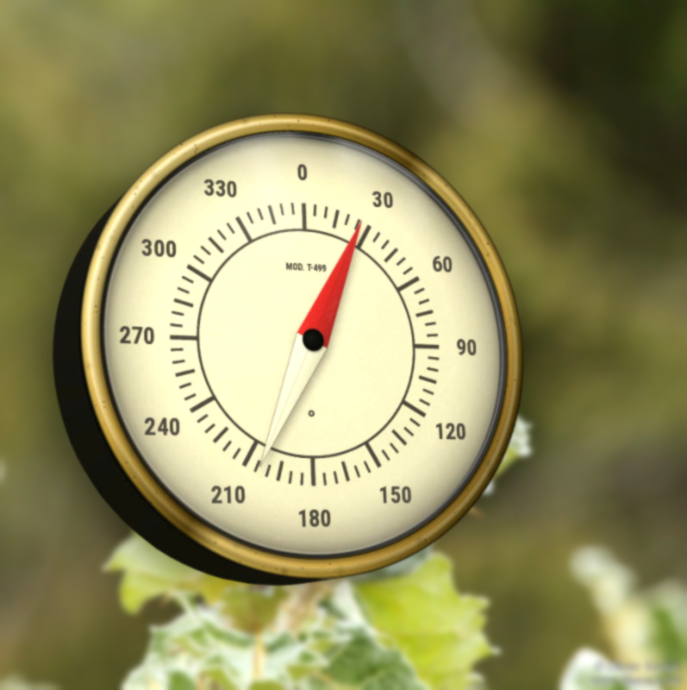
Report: 25,°
